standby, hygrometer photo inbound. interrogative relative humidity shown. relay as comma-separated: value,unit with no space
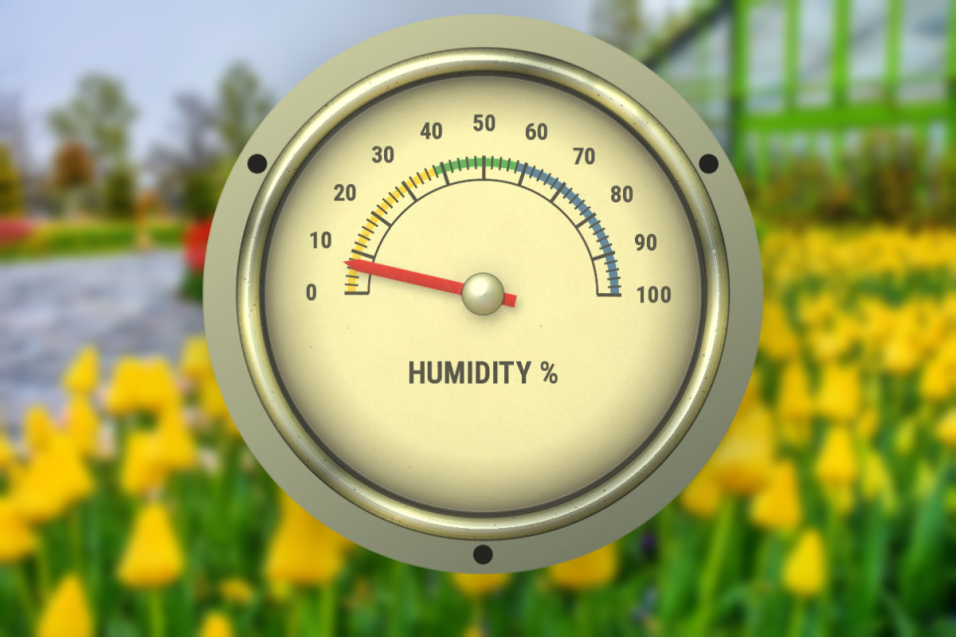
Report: 7,%
